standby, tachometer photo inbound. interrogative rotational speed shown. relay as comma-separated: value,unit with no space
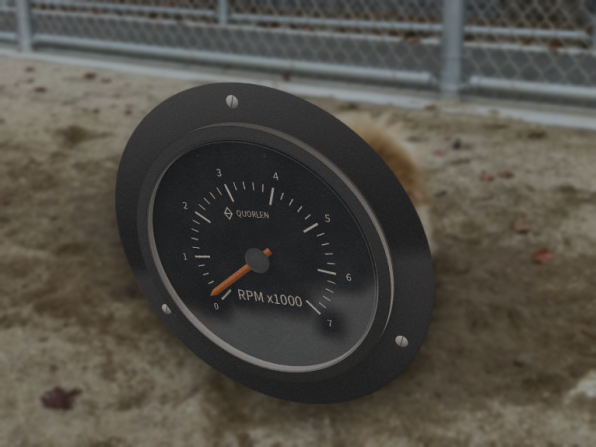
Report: 200,rpm
